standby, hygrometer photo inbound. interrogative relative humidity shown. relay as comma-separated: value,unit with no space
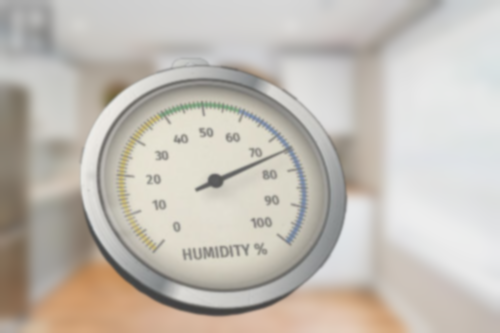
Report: 75,%
